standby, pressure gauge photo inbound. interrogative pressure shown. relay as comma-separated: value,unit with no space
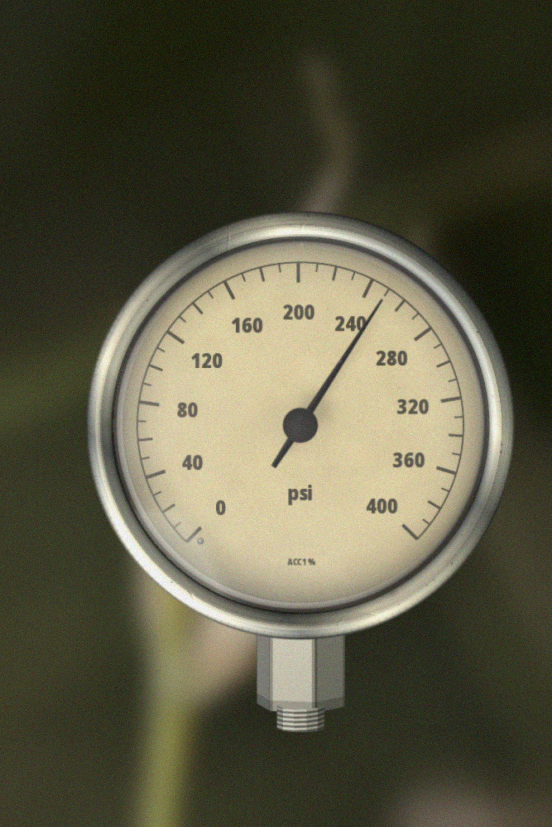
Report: 250,psi
